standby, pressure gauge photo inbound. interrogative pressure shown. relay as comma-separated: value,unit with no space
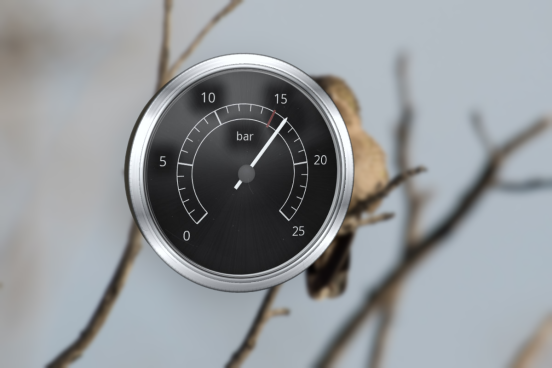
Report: 16,bar
